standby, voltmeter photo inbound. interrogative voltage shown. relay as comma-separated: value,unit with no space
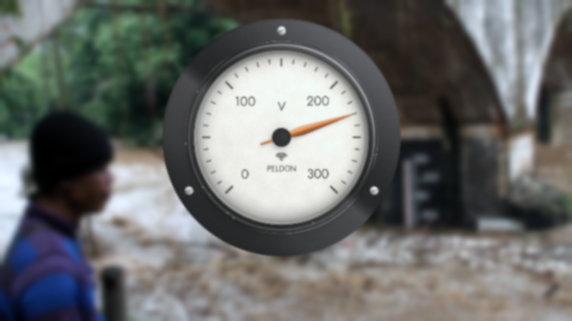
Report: 230,V
